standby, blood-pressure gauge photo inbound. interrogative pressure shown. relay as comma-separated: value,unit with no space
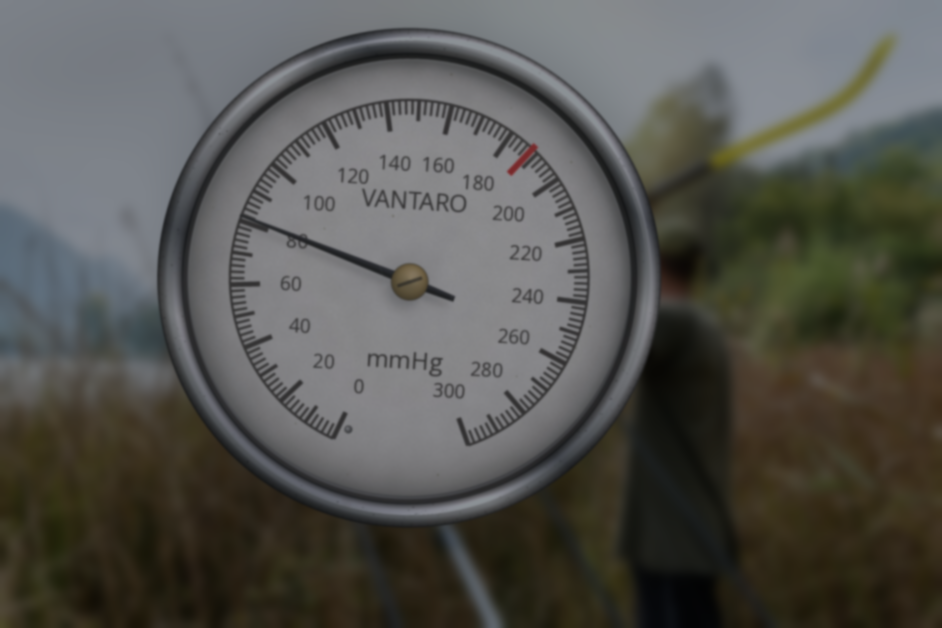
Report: 82,mmHg
